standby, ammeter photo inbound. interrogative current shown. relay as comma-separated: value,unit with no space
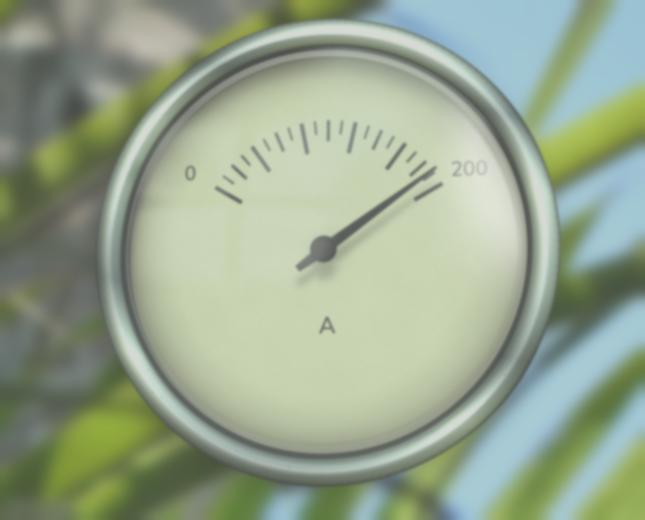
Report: 190,A
